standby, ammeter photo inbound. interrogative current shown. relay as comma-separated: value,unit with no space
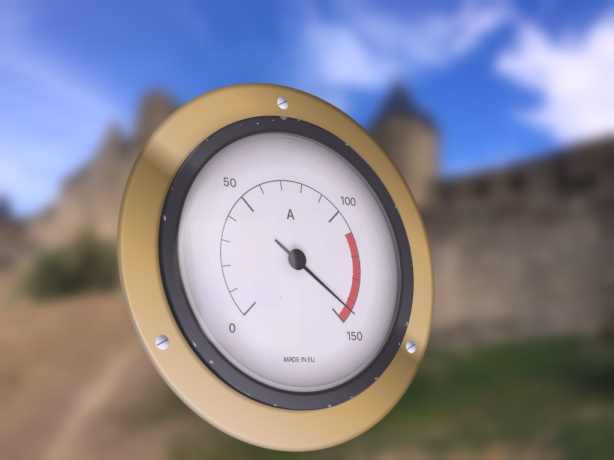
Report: 145,A
